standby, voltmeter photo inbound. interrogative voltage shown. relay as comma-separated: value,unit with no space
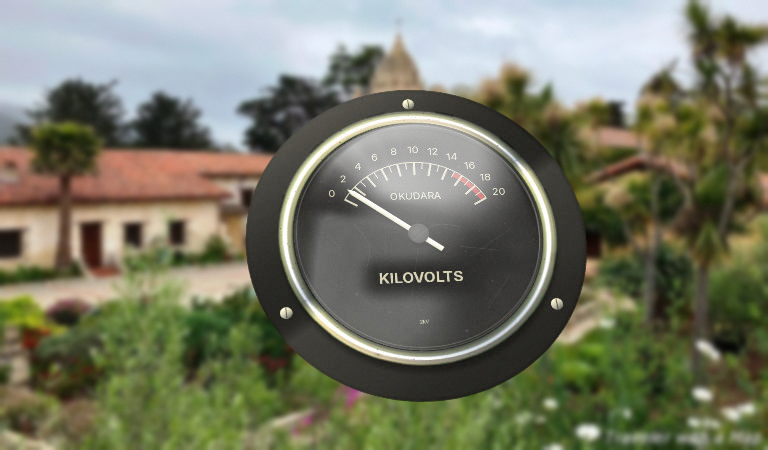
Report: 1,kV
